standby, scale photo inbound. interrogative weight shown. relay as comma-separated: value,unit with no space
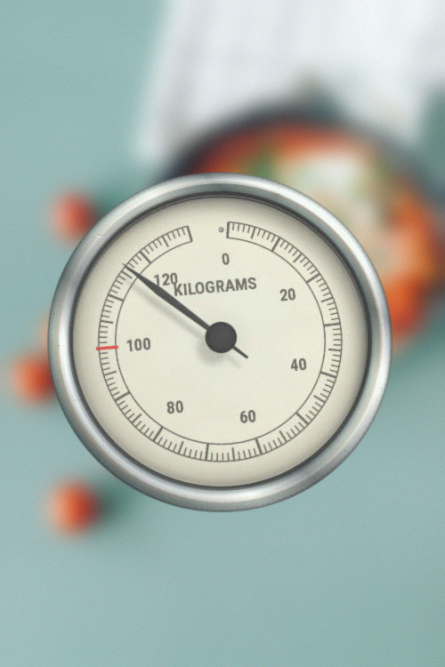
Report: 116,kg
